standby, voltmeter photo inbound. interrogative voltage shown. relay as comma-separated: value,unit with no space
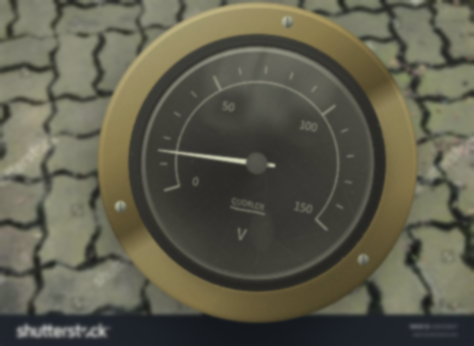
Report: 15,V
